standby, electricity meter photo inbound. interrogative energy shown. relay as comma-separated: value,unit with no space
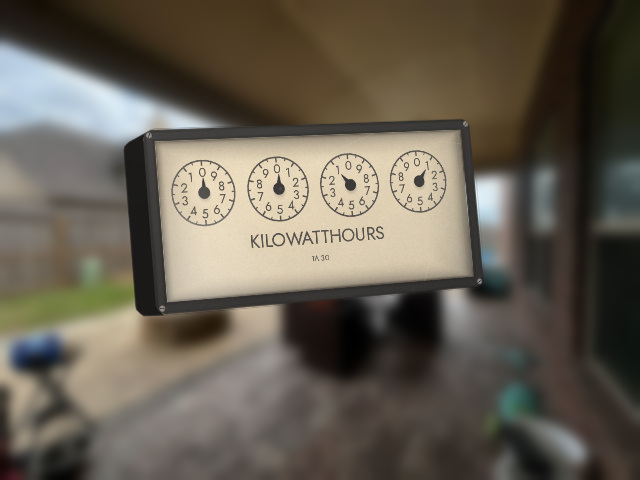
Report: 11,kWh
